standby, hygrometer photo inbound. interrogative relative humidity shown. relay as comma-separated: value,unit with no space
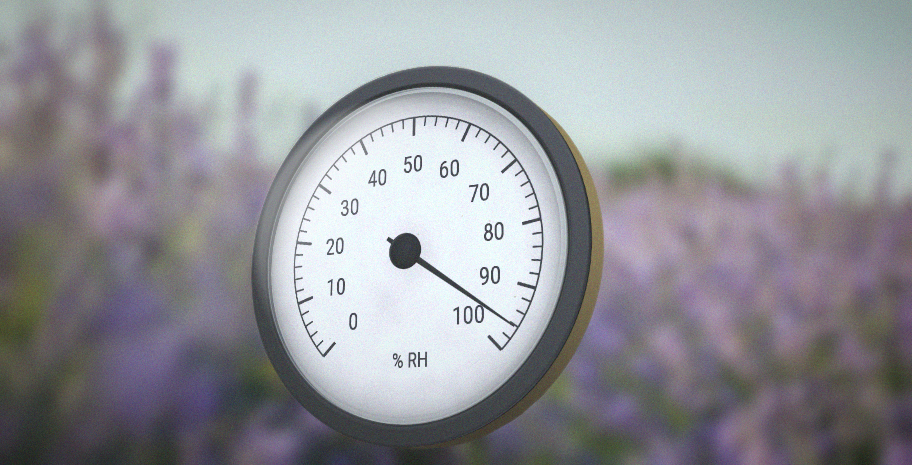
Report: 96,%
